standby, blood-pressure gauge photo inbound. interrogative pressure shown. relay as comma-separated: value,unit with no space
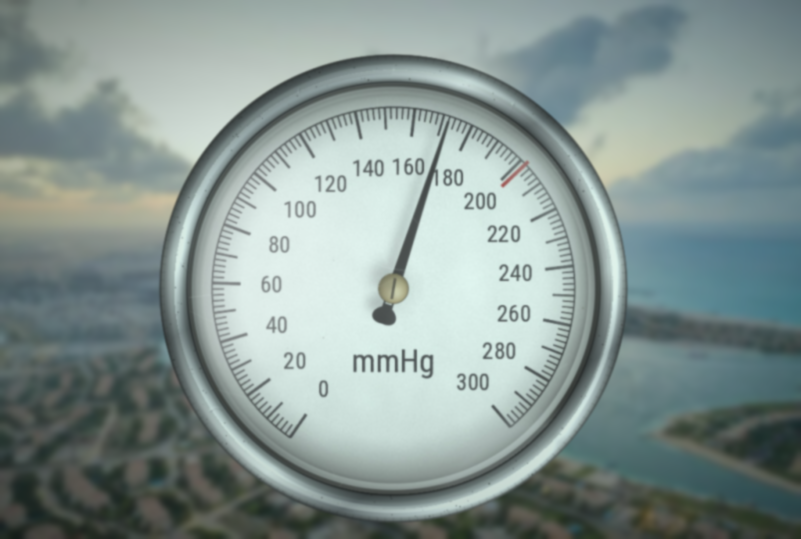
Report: 172,mmHg
